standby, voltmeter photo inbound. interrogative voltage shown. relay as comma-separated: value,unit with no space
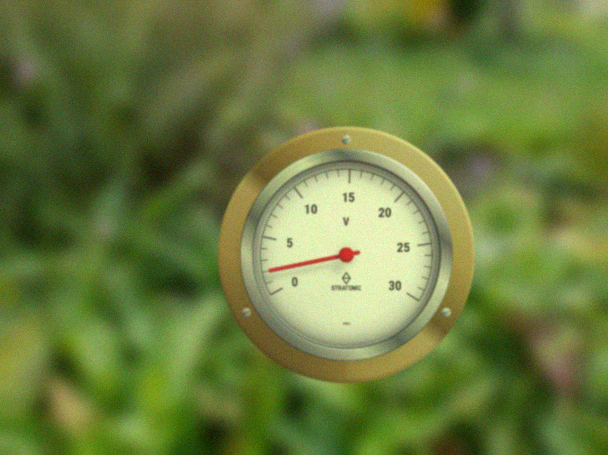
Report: 2,V
